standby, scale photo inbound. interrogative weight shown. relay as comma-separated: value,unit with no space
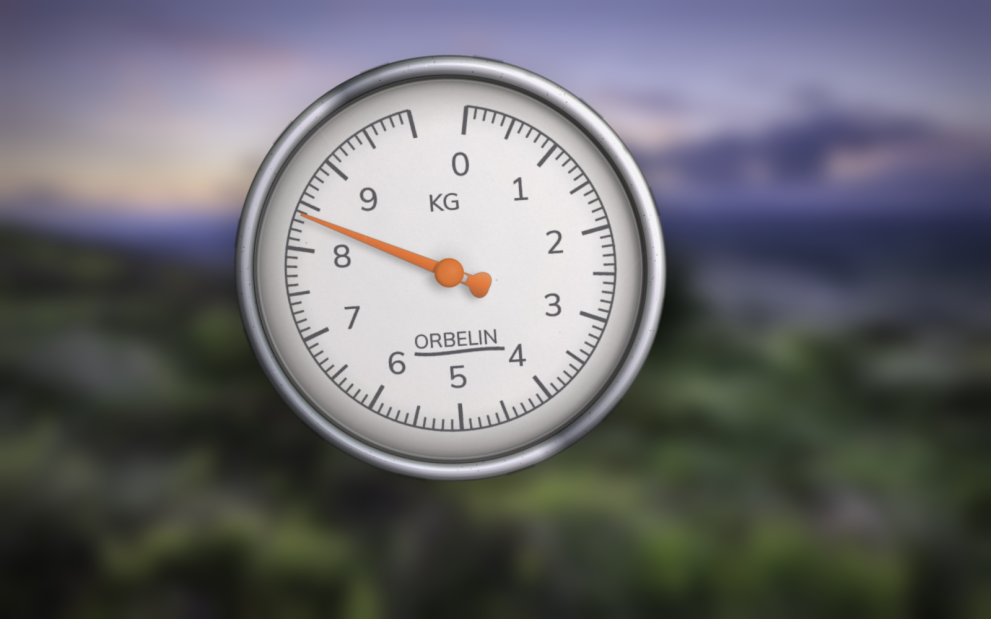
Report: 8.4,kg
